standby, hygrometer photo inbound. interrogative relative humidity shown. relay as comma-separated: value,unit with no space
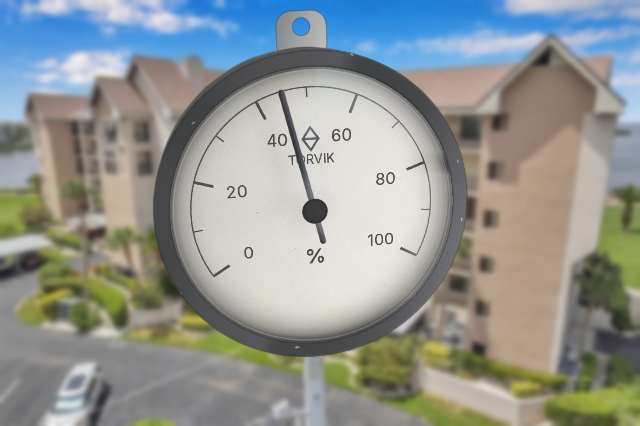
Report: 45,%
